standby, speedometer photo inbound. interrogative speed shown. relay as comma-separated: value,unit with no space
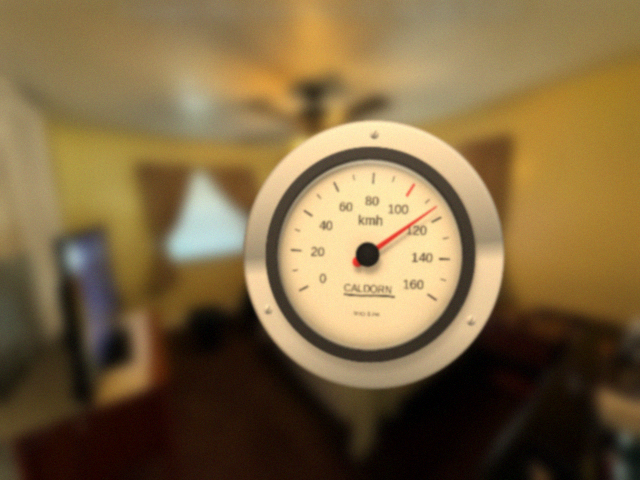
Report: 115,km/h
